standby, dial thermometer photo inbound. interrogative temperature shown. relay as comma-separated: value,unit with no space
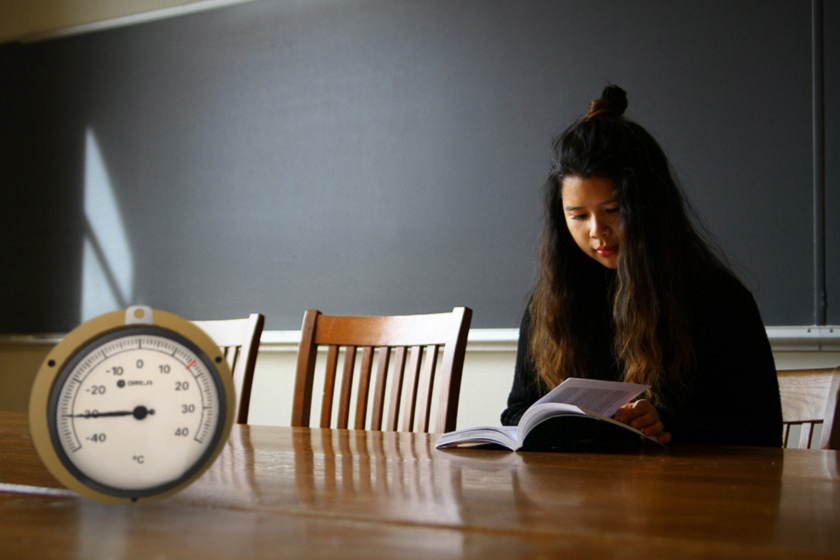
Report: -30,°C
